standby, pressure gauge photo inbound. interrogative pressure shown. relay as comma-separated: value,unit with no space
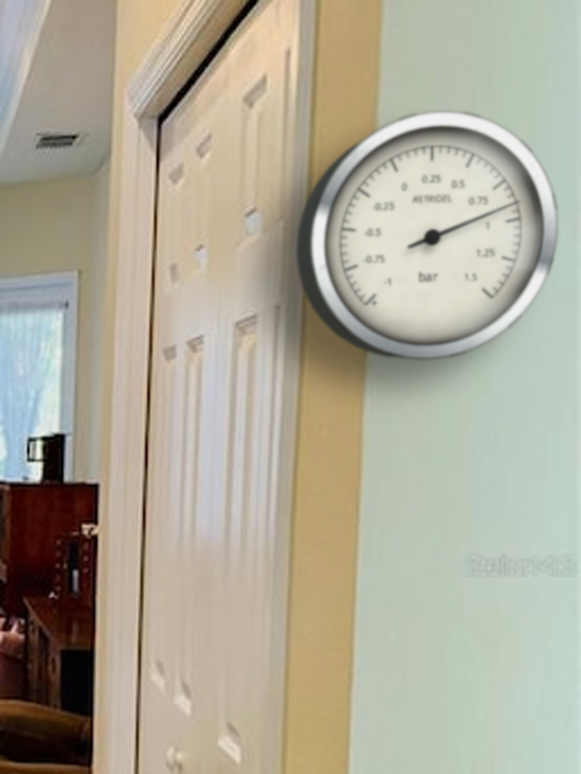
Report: 0.9,bar
